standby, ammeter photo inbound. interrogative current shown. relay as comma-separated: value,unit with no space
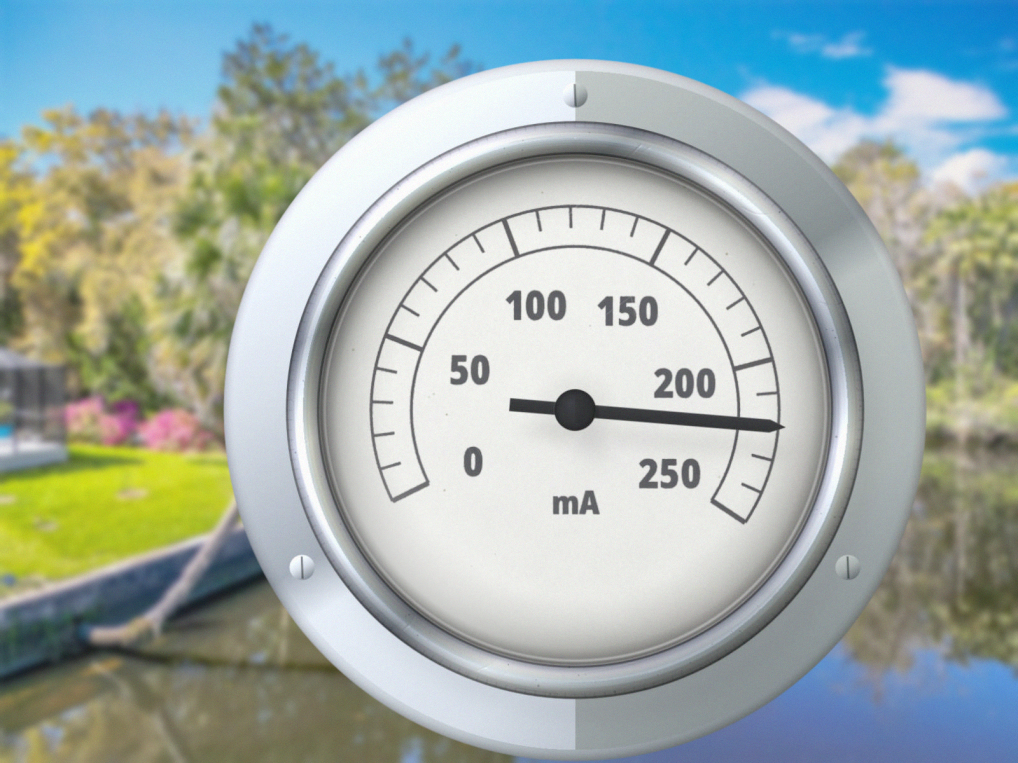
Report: 220,mA
